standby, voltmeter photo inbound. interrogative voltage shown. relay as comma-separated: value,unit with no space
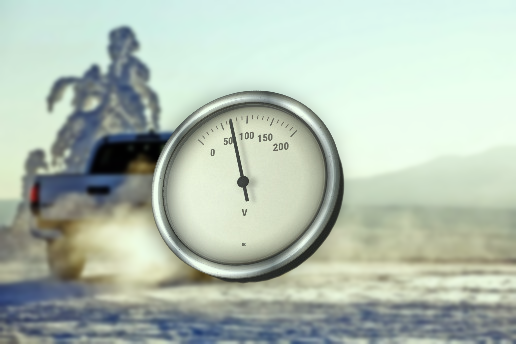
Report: 70,V
